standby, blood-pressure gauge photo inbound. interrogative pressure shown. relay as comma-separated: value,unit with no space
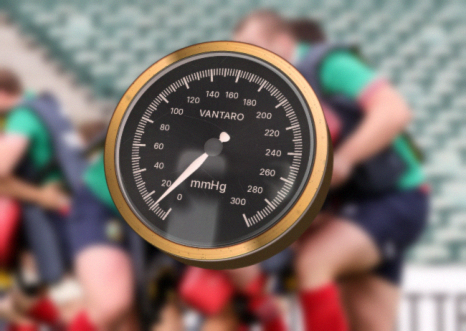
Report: 10,mmHg
